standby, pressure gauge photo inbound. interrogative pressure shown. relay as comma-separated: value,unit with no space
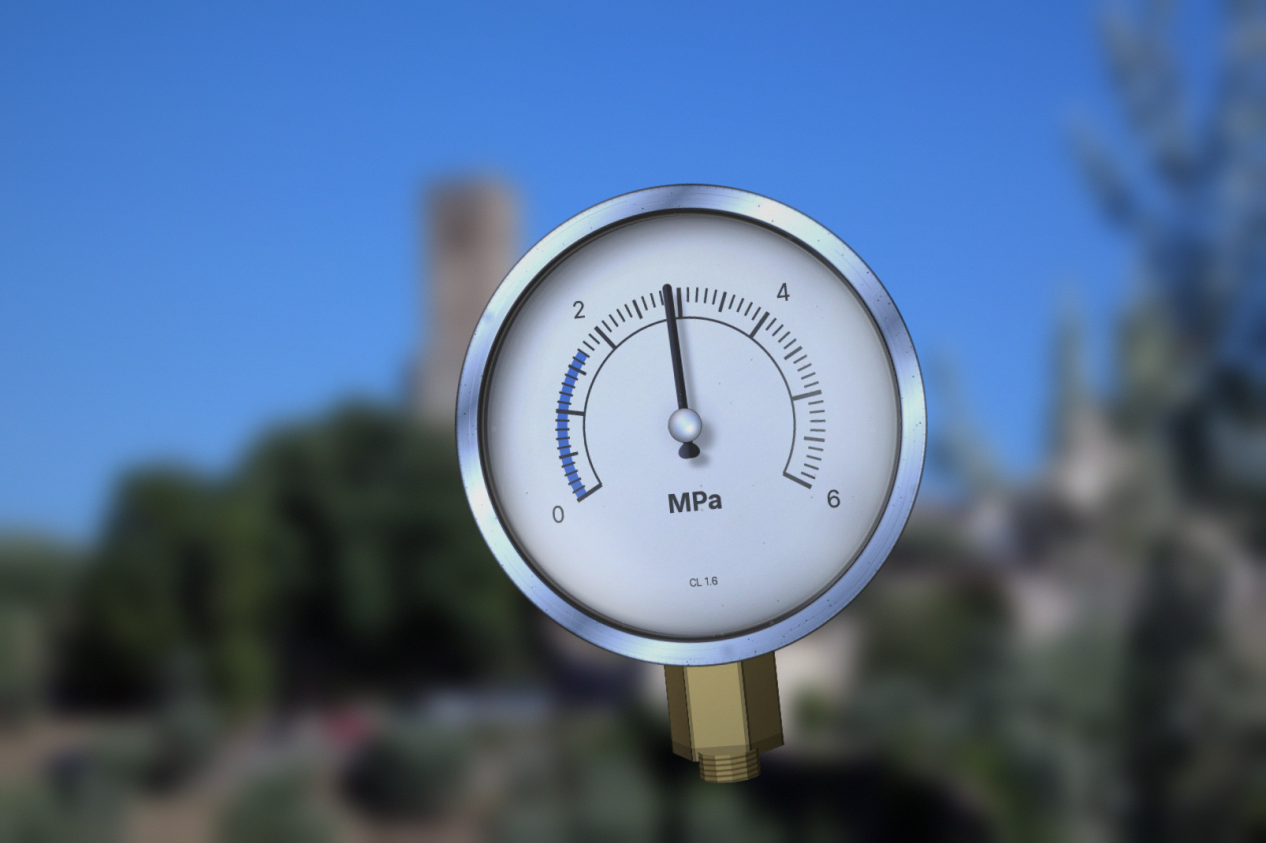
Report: 2.9,MPa
